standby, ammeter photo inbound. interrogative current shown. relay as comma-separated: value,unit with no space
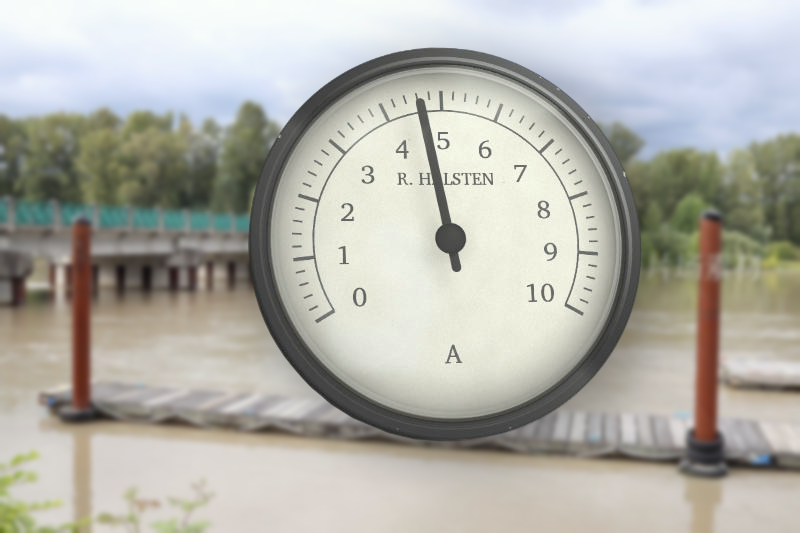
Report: 4.6,A
